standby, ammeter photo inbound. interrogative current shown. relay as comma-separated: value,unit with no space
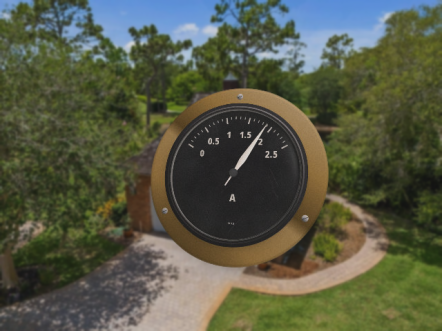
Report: 1.9,A
